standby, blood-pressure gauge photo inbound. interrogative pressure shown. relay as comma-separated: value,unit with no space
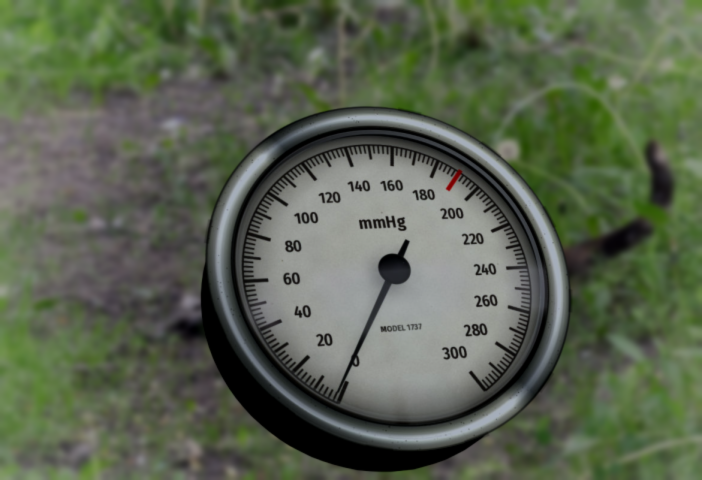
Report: 2,mmHg
